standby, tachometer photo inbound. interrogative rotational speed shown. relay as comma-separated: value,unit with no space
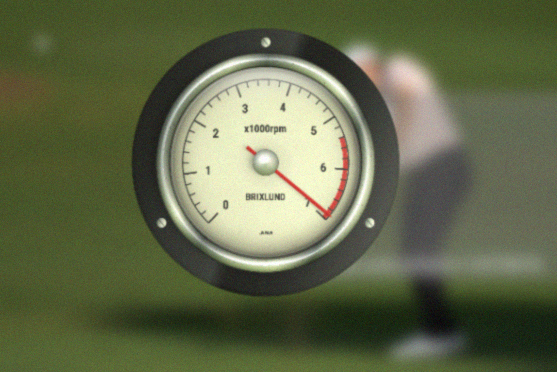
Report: 6900,rpm
